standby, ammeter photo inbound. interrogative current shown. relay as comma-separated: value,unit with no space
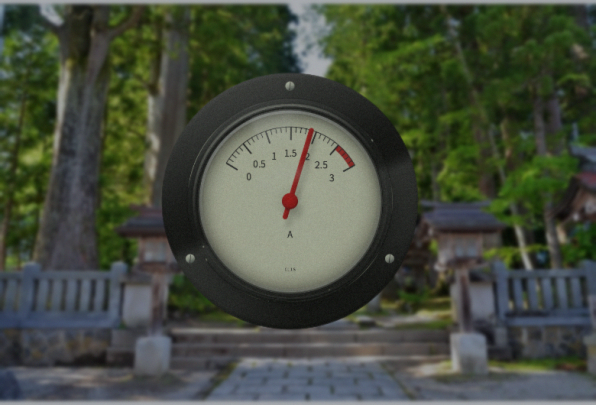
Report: 1.9,A
